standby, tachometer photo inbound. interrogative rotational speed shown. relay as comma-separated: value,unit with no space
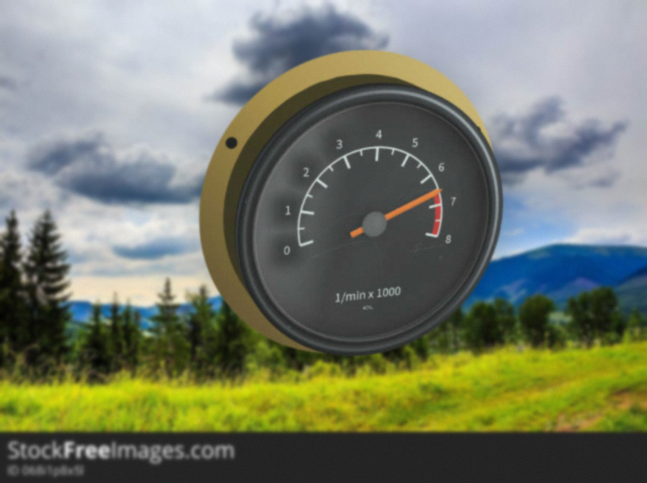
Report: 6500,rpm
